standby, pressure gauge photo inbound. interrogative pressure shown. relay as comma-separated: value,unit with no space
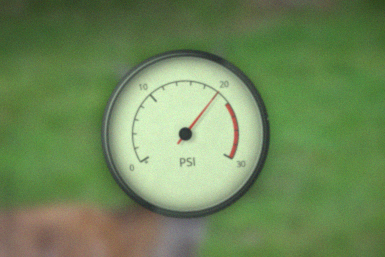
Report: 20,psi
